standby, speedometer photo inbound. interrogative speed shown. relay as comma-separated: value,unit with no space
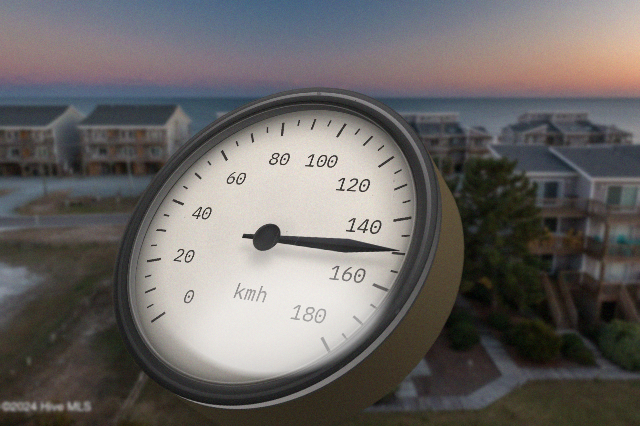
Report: 150,km/h
